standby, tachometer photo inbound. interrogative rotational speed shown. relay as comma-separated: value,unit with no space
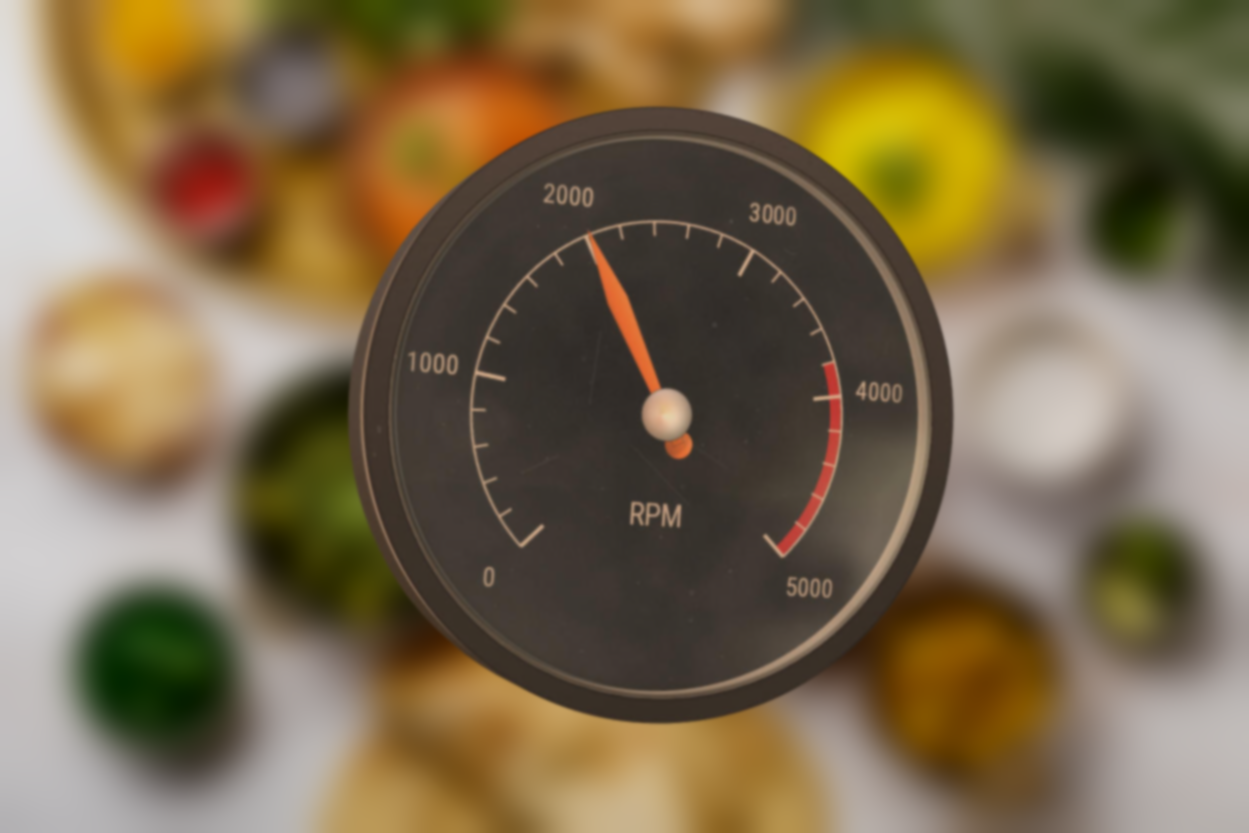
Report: 2000,rpm
